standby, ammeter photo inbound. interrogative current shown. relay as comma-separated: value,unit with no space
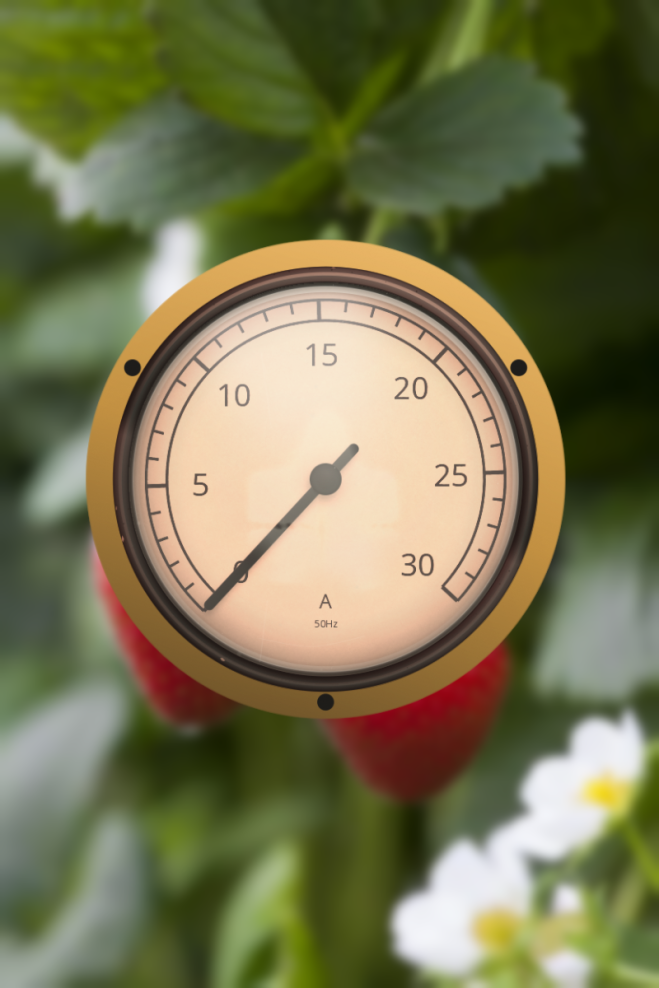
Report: 0,A
